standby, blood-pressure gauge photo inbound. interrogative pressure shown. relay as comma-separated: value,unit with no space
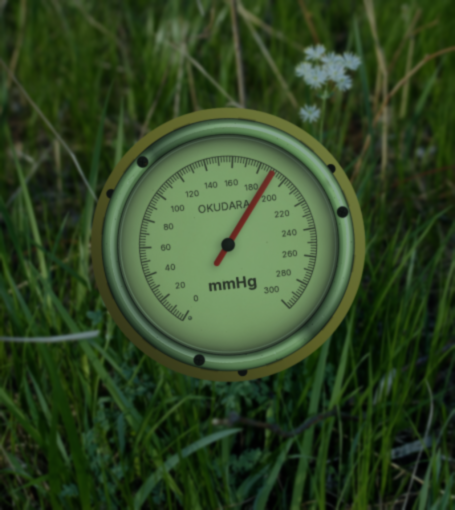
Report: 190,mmHg
